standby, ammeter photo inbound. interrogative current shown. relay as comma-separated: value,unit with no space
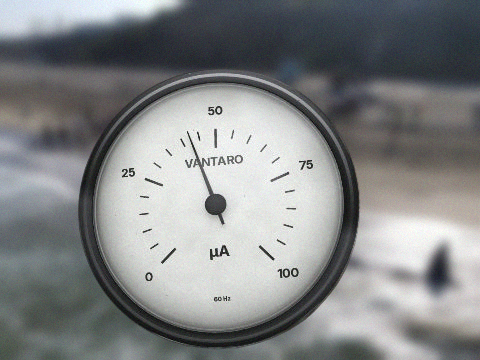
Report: 42.5,µA
